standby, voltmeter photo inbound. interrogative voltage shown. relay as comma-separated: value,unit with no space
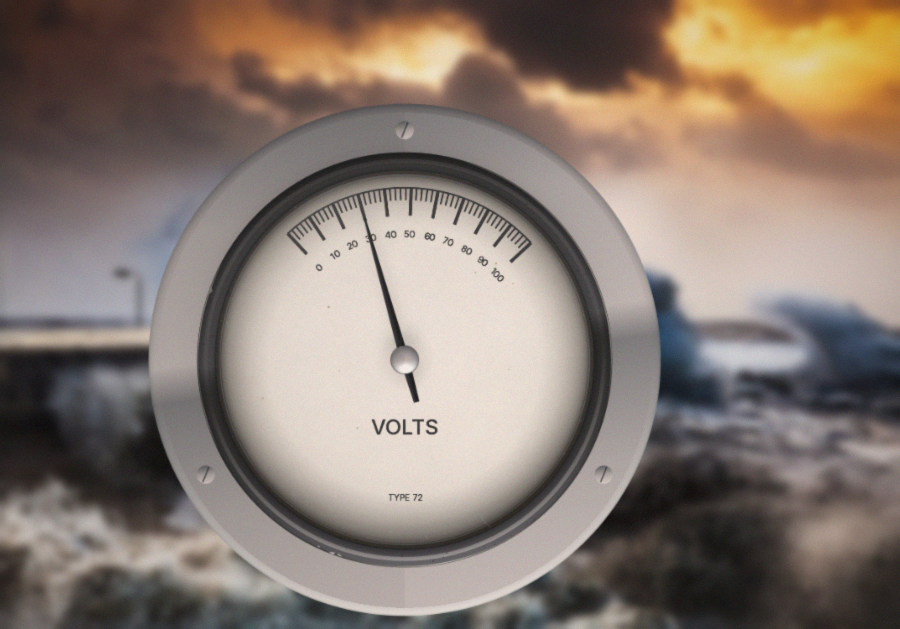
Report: 30,V
